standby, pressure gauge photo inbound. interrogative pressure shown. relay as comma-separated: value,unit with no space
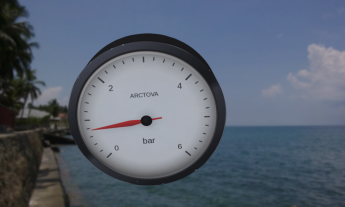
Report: 0.8,bar
